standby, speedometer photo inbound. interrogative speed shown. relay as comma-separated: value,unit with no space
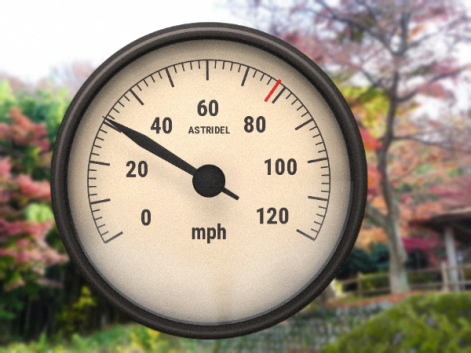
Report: 31,mph
